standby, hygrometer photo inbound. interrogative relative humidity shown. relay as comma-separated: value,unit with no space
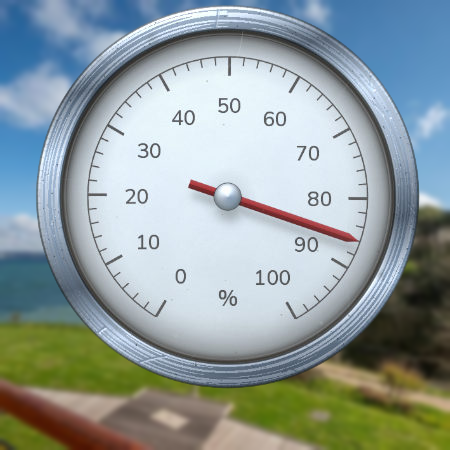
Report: 86,%
